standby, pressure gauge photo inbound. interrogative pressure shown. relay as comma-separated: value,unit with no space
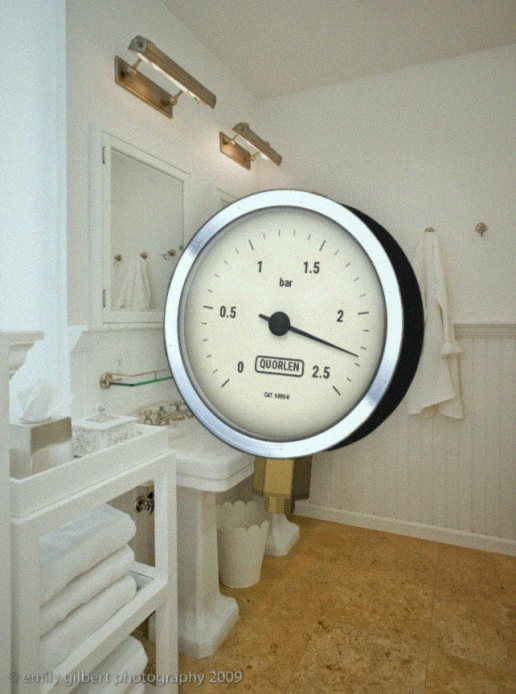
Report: 2.25,bar
